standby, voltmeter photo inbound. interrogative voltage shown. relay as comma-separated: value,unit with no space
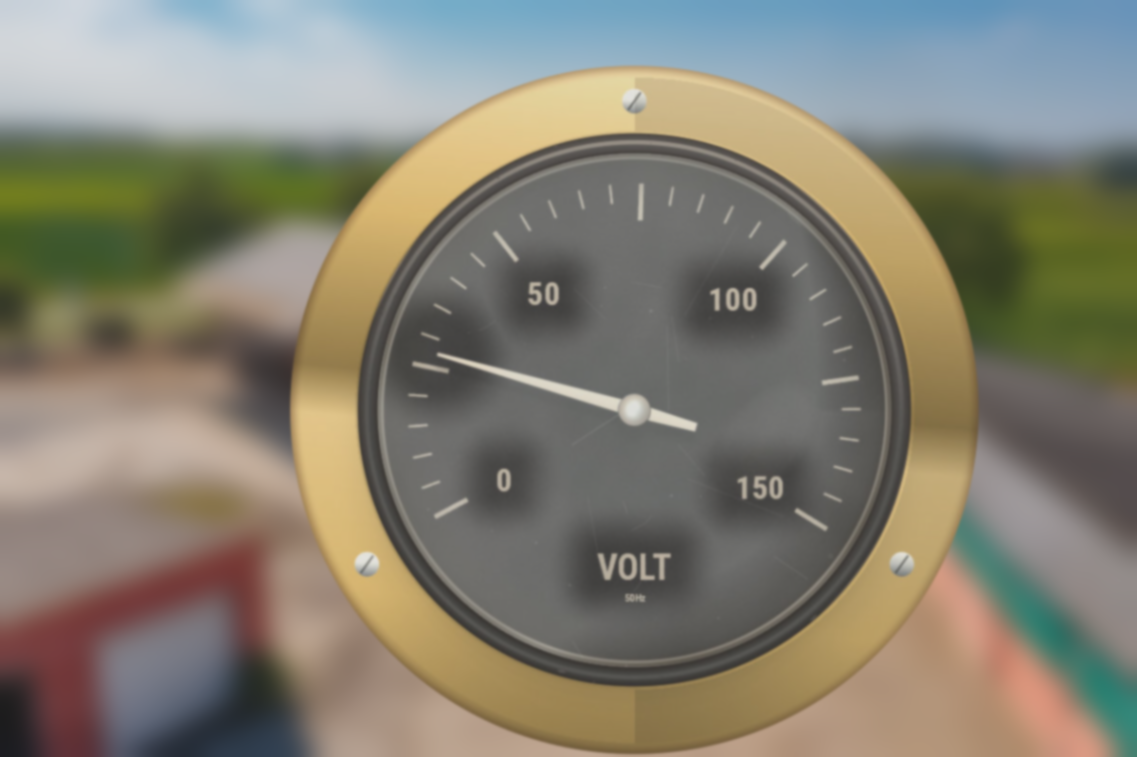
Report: 27.5,V
